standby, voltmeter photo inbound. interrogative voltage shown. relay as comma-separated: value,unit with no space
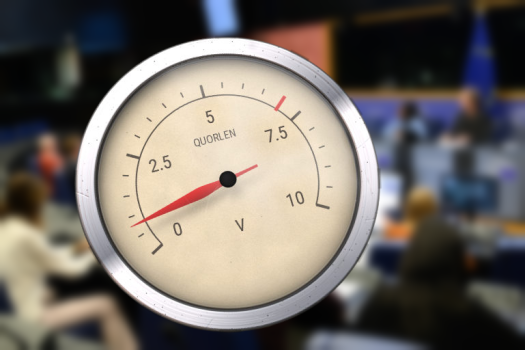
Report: 0.75,V
